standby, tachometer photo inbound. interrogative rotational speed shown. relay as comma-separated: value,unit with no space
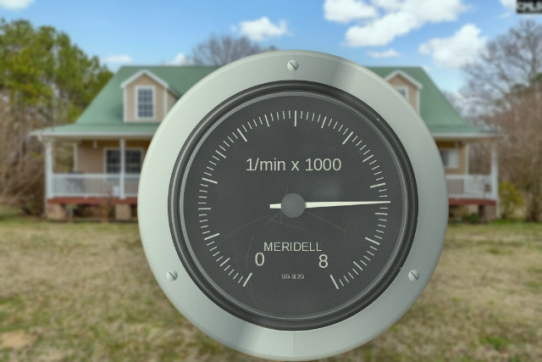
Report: 6300,rpm
